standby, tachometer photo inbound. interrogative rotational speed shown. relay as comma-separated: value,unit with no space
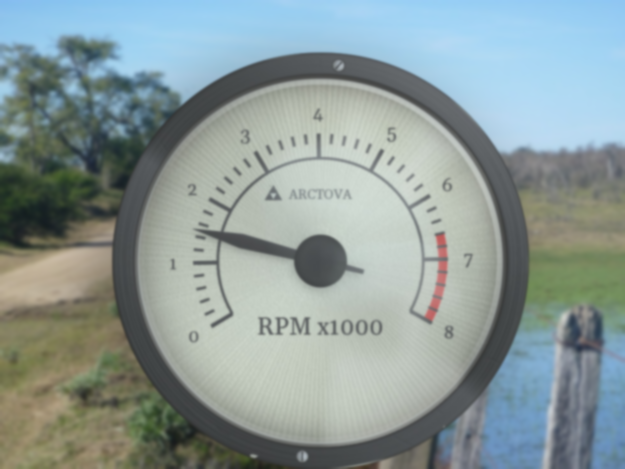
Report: 1500,rpm
